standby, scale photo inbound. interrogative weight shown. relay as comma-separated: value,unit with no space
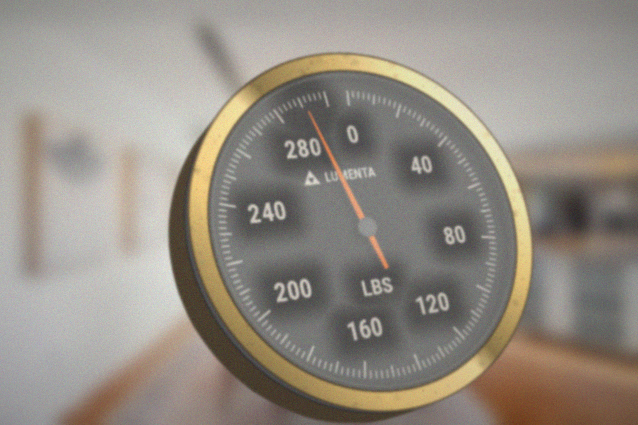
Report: 290,lb
